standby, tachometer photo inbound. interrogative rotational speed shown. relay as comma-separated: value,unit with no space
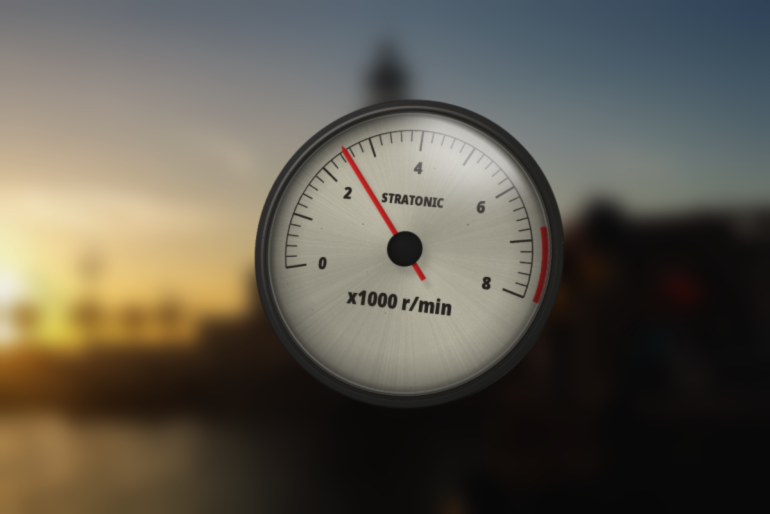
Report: 2500,rpm
